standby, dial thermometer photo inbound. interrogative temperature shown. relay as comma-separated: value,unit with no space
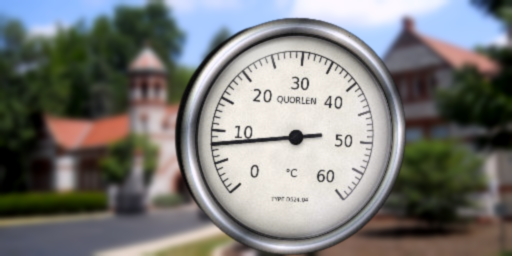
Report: 8,°C
